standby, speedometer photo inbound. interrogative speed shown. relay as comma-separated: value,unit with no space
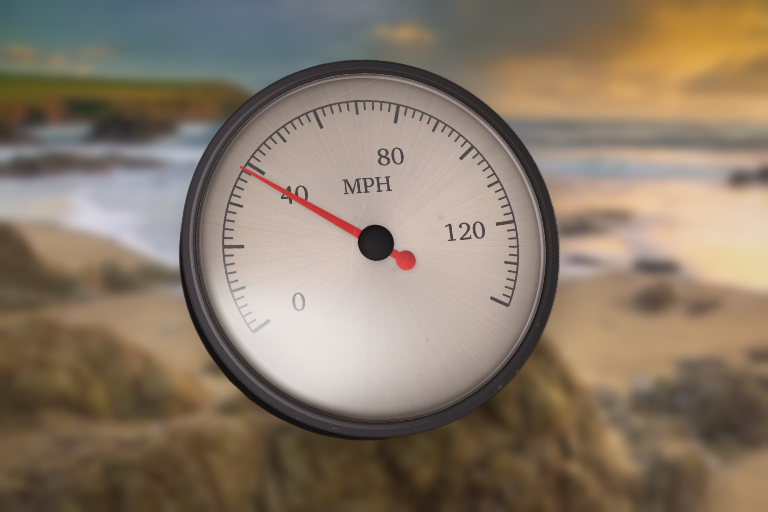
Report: 38,mph
